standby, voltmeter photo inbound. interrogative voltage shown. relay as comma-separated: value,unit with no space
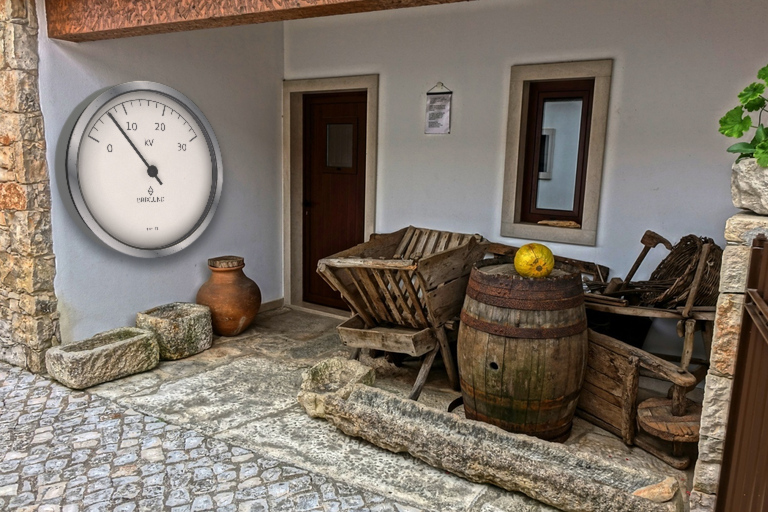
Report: 6,kV
